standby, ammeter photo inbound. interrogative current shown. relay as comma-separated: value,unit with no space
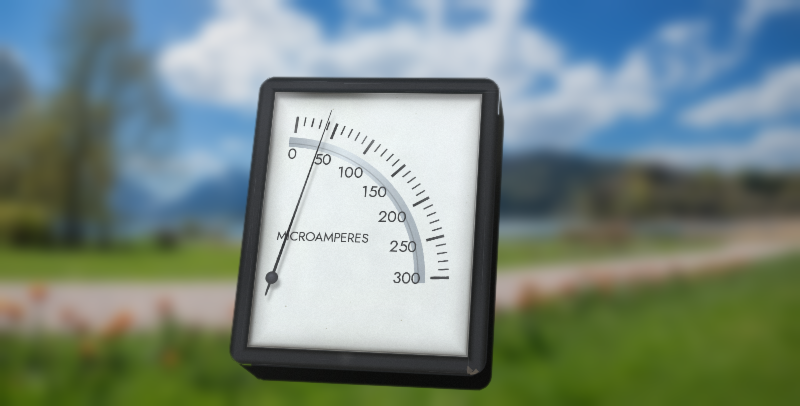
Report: 40,µA
